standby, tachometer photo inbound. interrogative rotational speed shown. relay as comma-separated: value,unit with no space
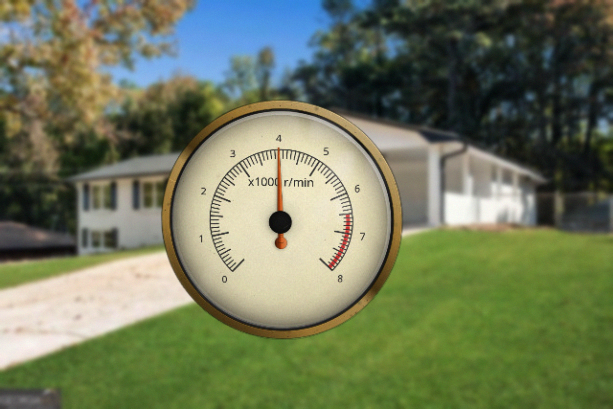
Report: 4000,rpm
